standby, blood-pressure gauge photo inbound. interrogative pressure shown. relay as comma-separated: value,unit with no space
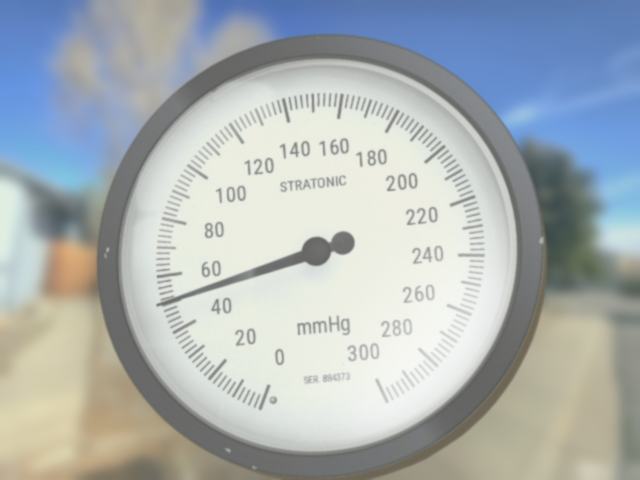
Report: 50,mmHg
